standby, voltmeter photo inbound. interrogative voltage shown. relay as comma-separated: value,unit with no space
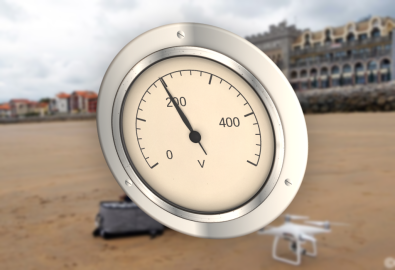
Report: 200,V
